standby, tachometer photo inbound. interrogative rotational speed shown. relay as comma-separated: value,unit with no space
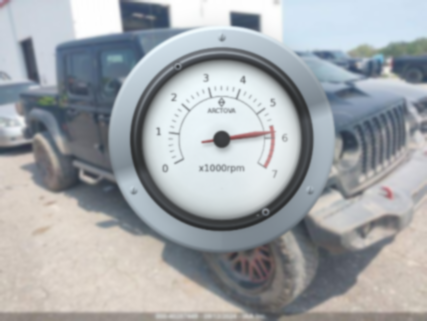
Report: 5800,rpm
